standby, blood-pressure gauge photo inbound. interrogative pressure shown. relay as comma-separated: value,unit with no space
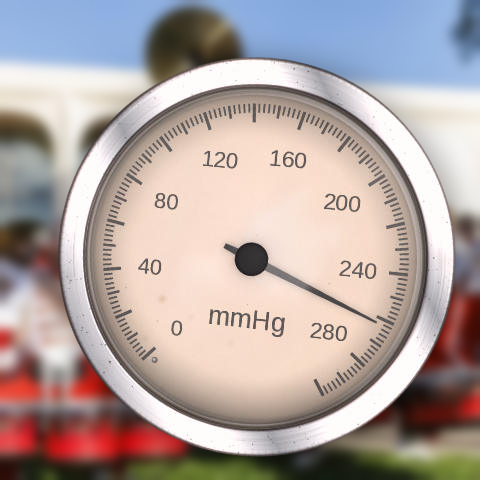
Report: 262,mmHg
